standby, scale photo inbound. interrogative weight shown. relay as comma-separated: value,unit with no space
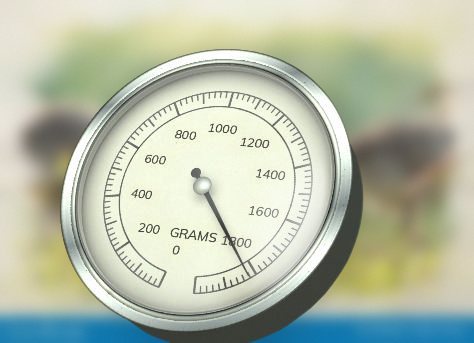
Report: 1820,g
